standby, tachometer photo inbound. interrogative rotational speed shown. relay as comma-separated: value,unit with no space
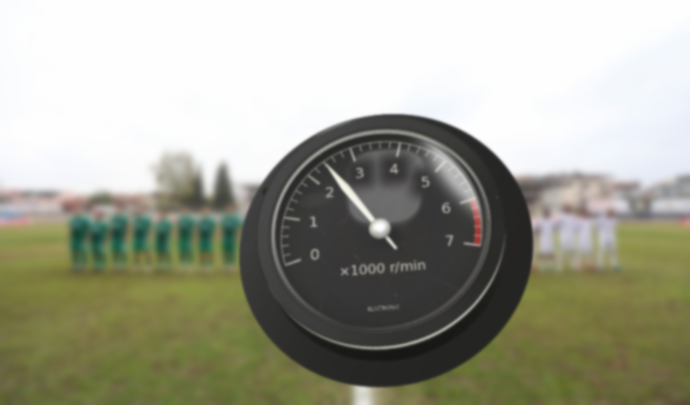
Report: 2400,rpm
